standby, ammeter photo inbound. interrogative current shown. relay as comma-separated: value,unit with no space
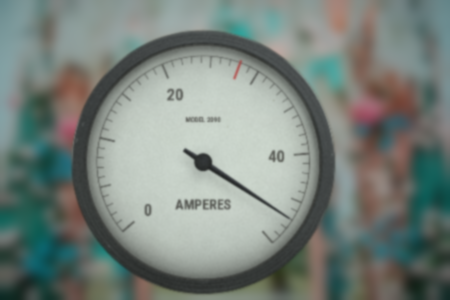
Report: 47,A
